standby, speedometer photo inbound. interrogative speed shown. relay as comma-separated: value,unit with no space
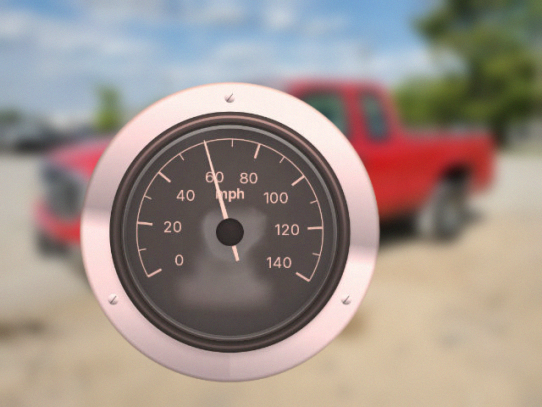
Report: 60,mph
